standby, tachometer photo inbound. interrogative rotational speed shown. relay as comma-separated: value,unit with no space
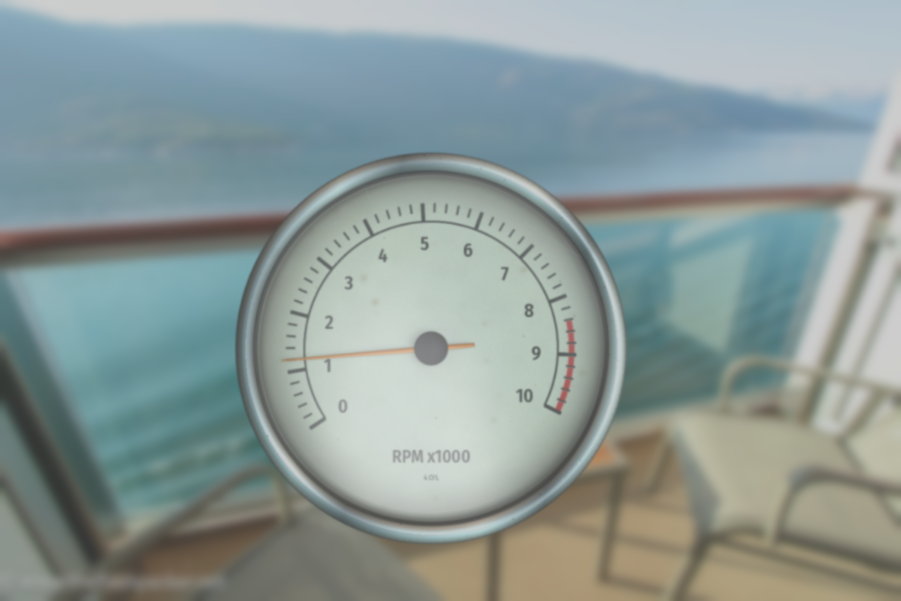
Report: 1200,rpm
